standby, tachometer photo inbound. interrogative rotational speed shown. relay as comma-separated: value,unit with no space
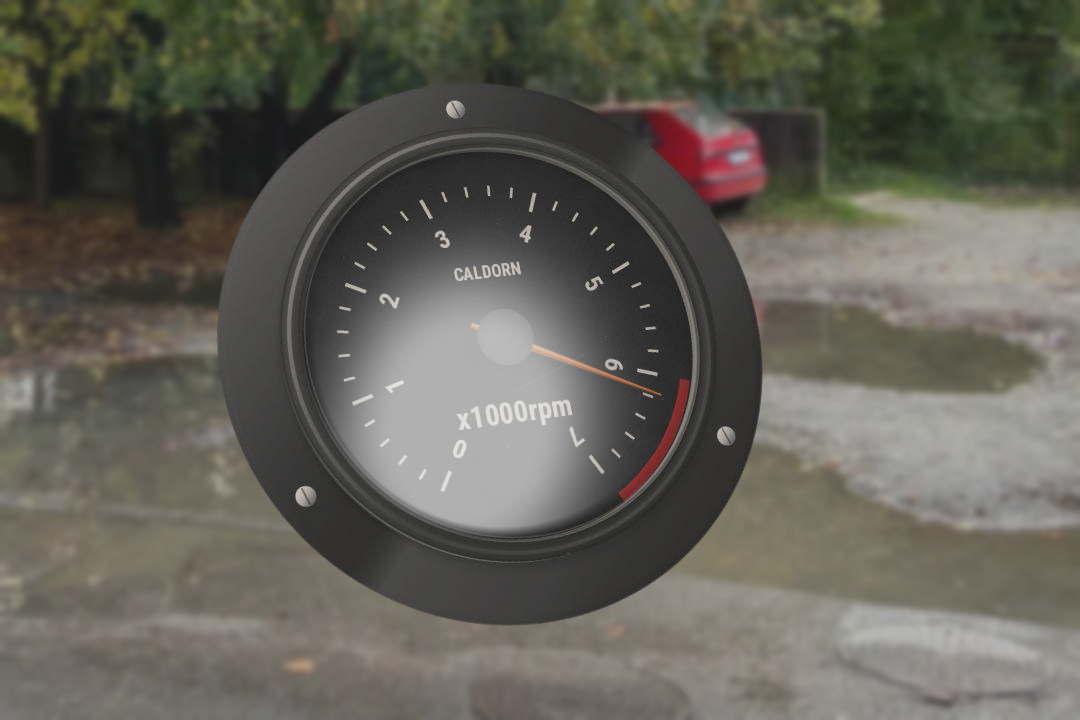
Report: 6200,rpm
